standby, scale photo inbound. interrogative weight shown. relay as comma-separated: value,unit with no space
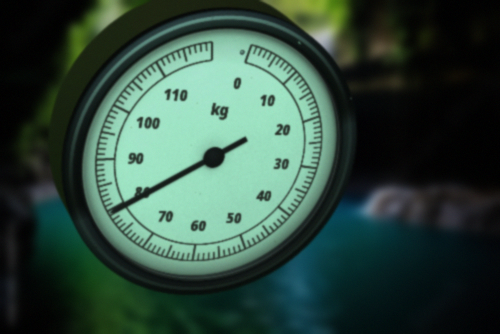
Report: 80,kg
